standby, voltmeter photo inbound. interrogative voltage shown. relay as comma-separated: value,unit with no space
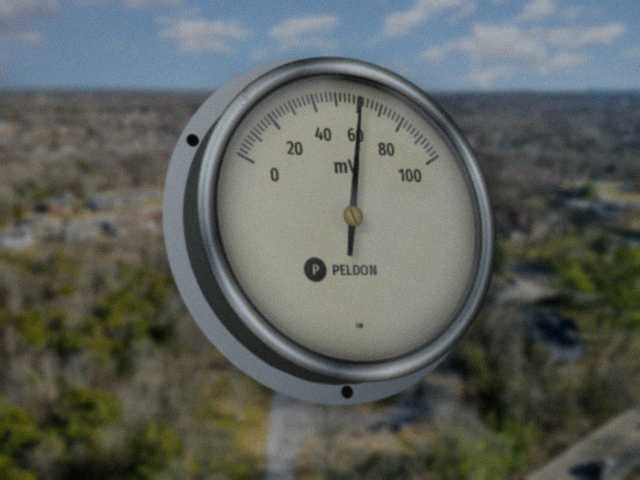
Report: 60,mV
